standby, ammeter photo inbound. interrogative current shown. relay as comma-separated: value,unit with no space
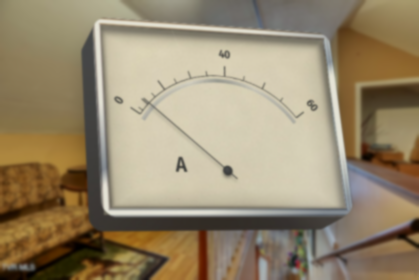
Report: 10,A
